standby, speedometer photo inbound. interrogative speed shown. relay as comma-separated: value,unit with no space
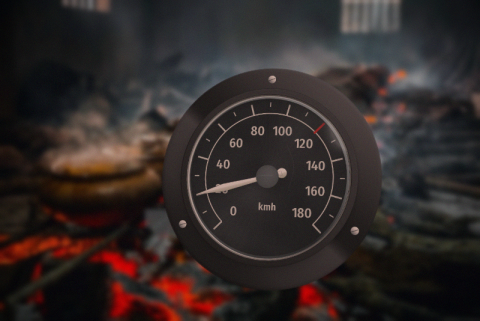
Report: 20,km/h
